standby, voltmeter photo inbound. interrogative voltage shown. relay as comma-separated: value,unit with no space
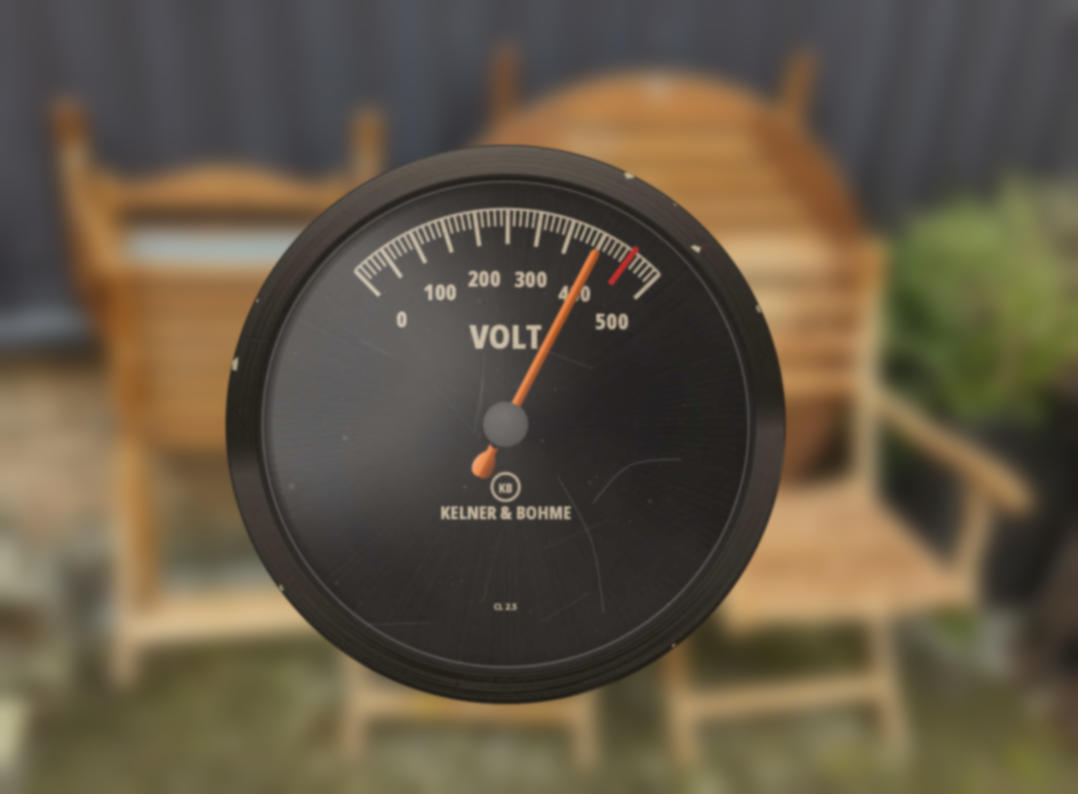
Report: 400,V
